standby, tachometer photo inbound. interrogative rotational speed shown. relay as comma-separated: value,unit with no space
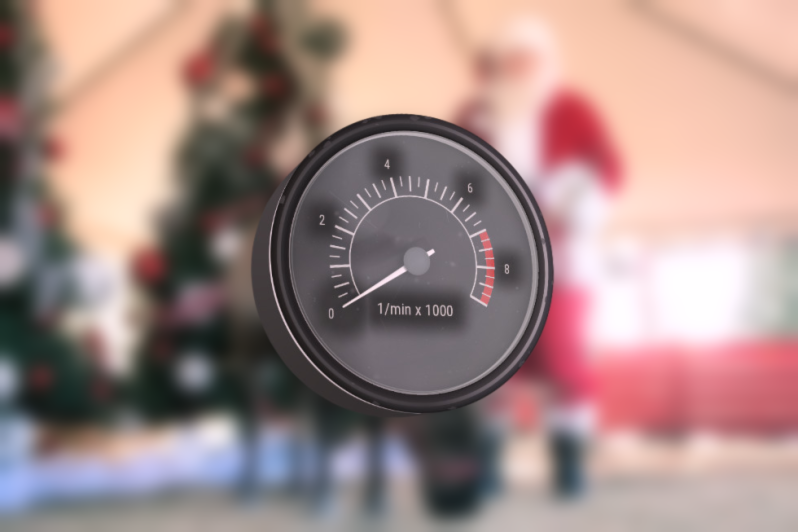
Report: 0,rpm
